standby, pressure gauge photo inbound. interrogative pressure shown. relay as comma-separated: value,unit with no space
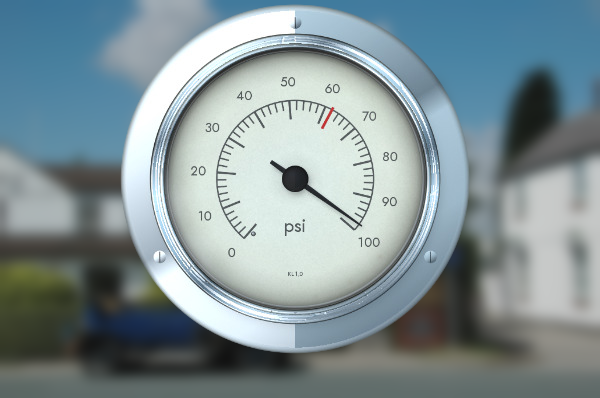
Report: 98,psi
